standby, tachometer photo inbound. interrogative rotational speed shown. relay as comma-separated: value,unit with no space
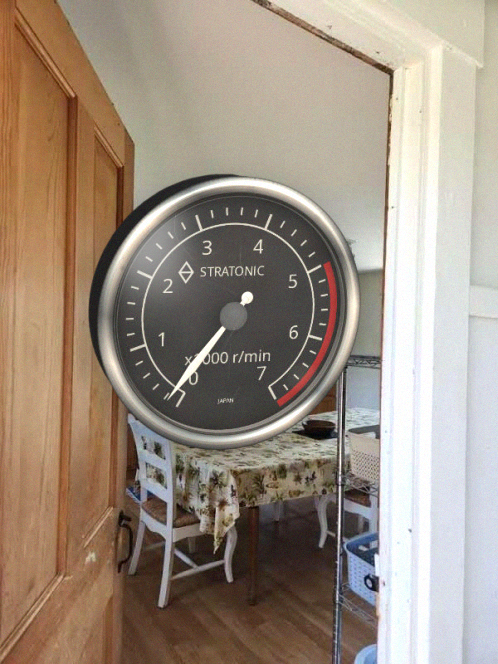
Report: 200,rpm
